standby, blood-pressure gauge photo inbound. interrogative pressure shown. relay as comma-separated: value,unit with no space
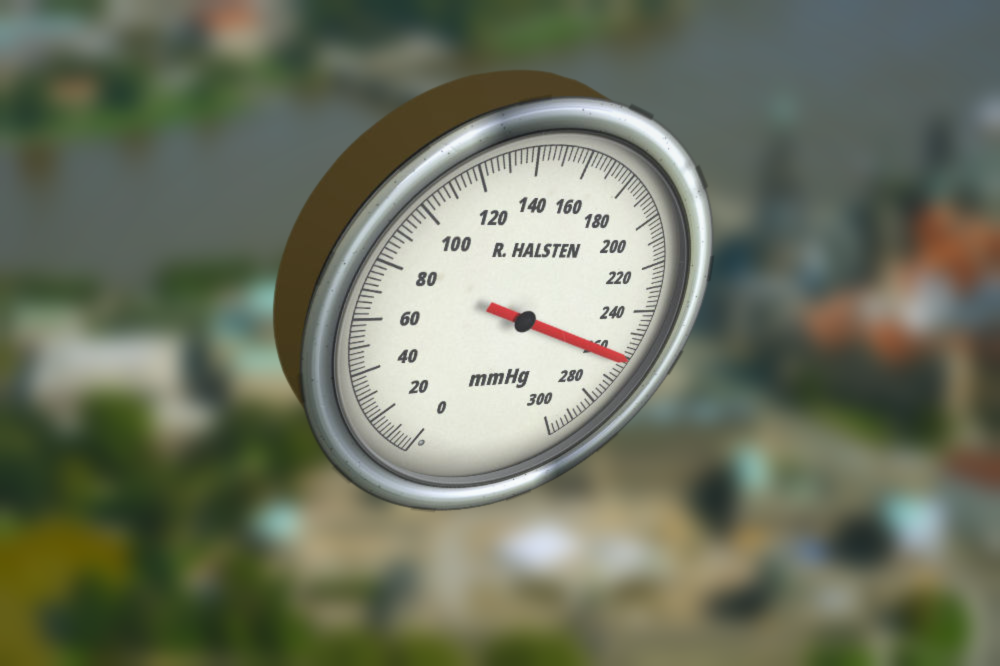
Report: 260,mmHg
